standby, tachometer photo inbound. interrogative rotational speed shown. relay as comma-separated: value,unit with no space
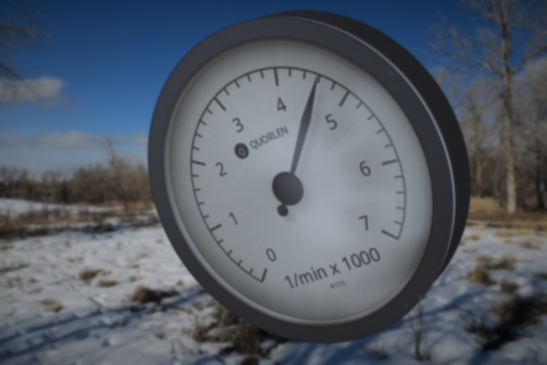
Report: 4600,rpm
